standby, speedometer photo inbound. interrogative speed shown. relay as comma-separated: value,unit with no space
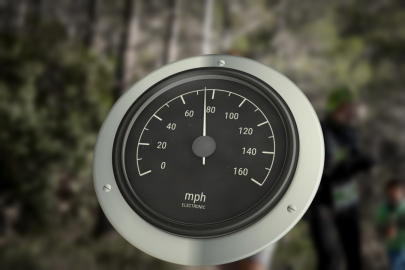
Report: 75,mph
